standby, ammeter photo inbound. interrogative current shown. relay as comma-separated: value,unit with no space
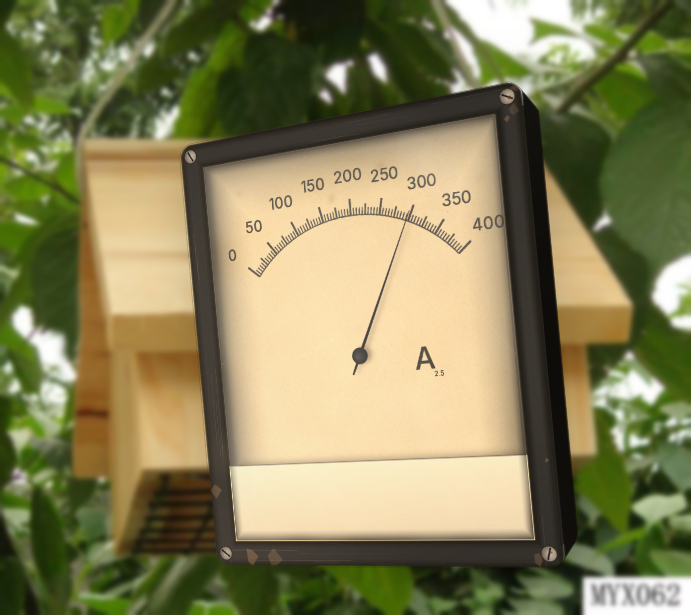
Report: 300,A
